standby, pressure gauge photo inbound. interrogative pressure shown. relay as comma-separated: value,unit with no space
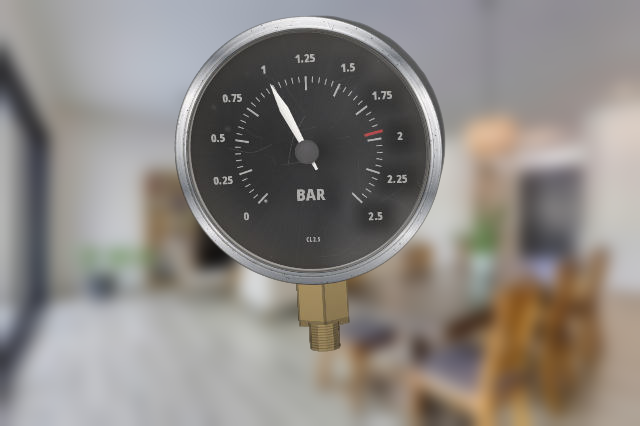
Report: 1,bar
